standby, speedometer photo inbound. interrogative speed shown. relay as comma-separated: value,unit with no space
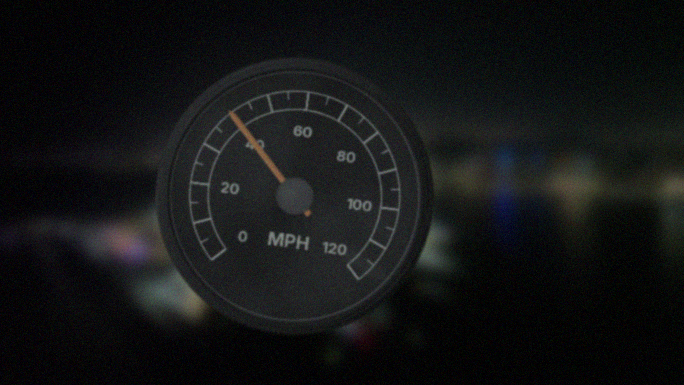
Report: 40,mph
